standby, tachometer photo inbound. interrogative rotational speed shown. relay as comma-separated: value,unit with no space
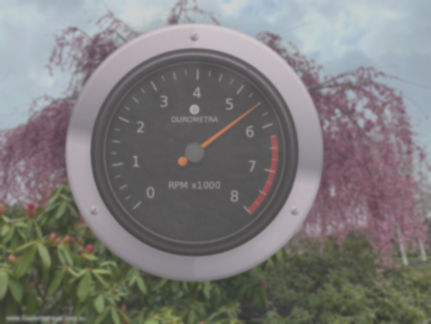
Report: 5500,rpm
